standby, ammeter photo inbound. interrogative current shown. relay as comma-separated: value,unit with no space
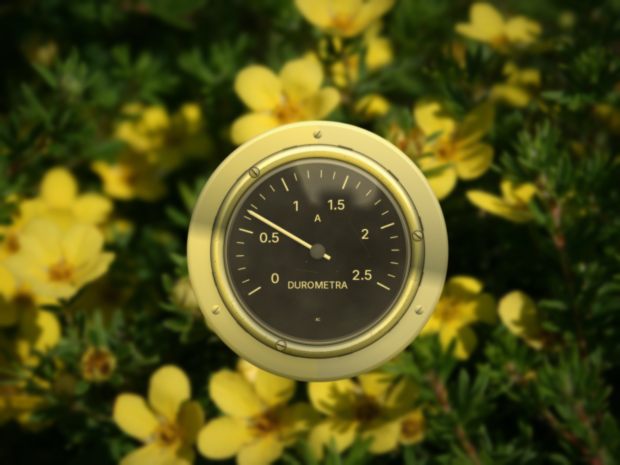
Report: 0.65,A
